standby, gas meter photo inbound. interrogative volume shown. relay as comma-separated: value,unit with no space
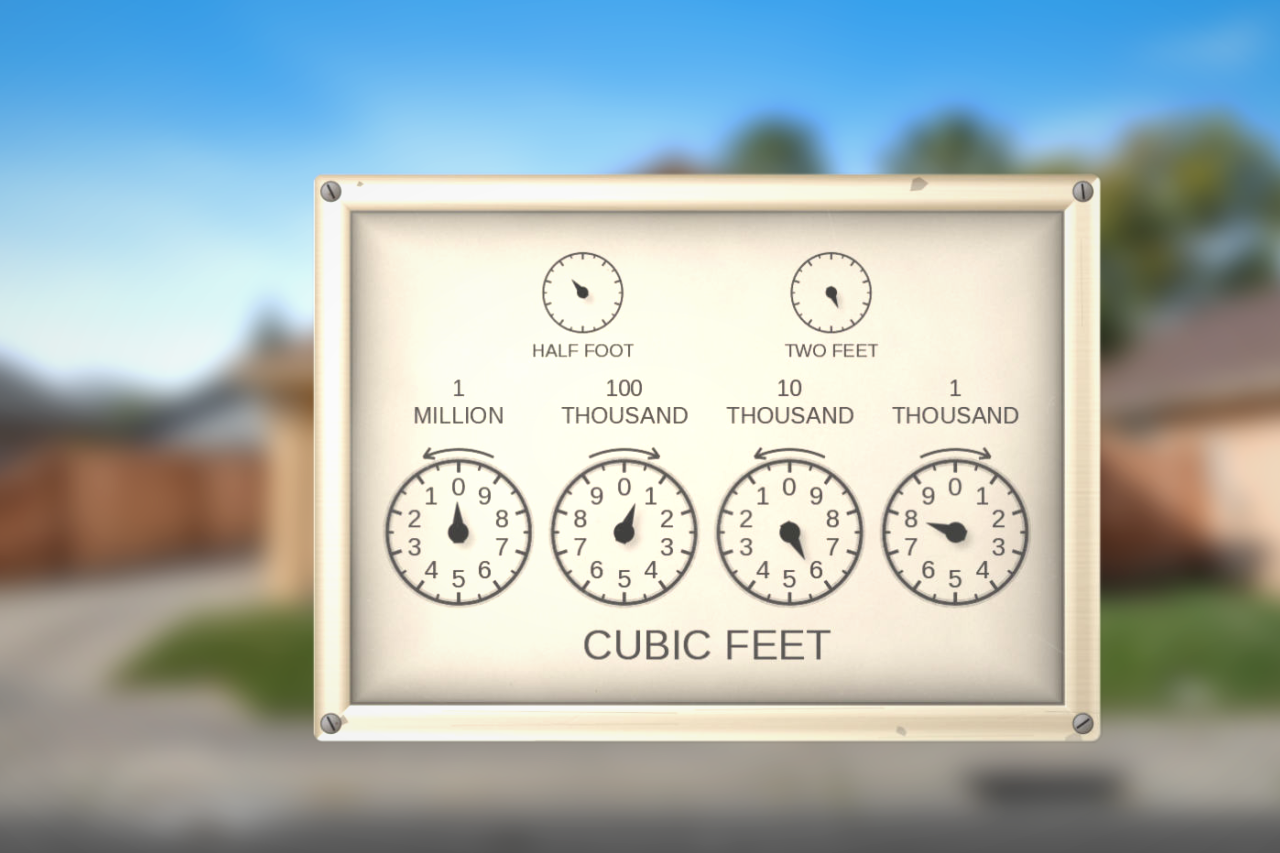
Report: 5800,ft³
